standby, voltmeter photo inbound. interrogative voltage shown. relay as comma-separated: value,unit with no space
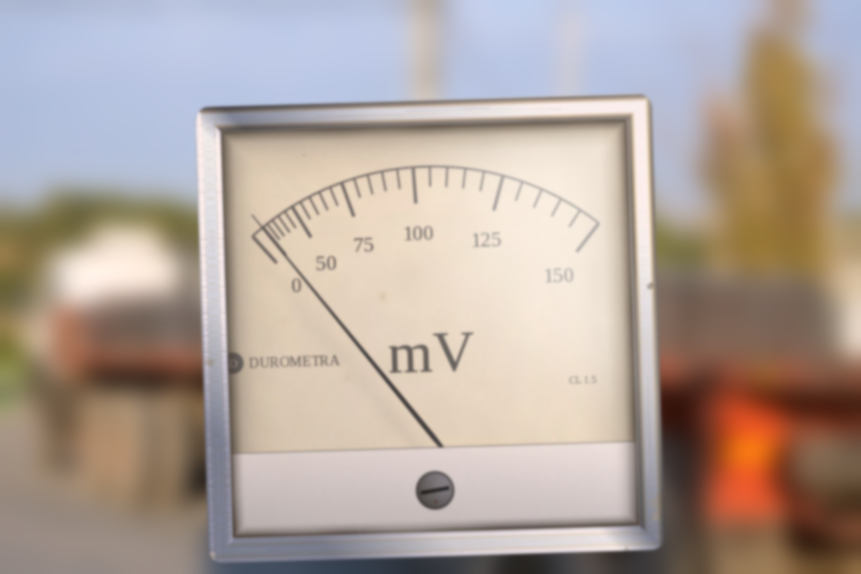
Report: 25,mV
